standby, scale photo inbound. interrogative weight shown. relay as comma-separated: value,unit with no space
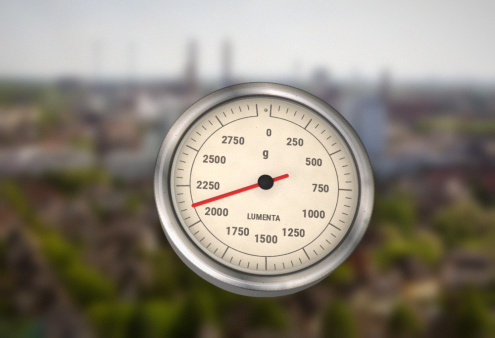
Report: 2100,g
